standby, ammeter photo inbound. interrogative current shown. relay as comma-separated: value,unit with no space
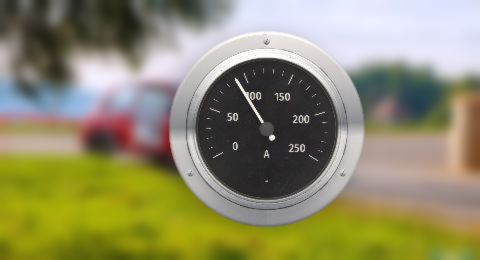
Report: 90,A
